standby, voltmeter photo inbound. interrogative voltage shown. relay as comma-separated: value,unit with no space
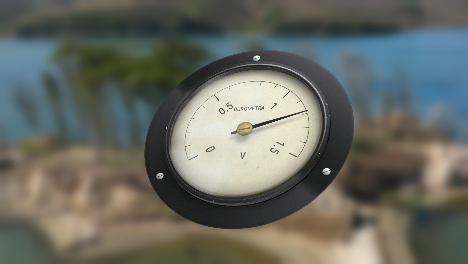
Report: 1.2,V
